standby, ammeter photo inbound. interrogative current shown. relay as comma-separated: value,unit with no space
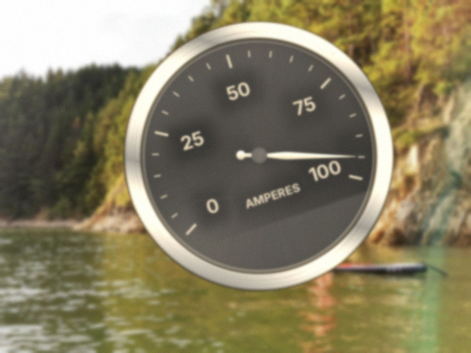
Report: 95,A
